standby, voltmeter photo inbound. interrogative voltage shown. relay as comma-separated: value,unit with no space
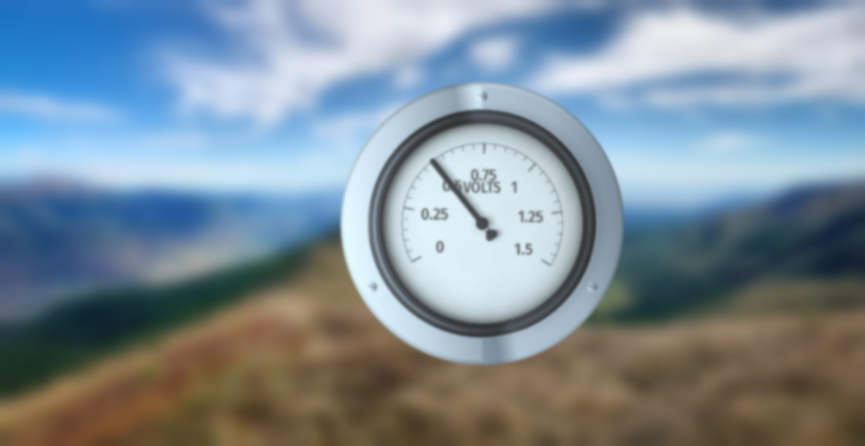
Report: 0.5,V
